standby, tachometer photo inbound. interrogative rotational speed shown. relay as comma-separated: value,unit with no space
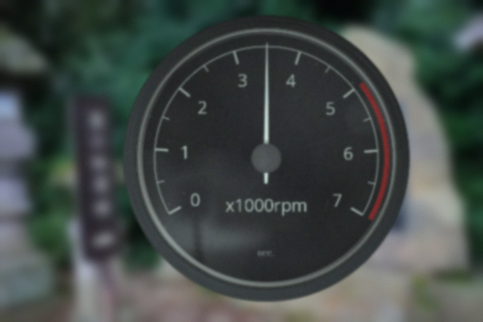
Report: 3500,rpm
